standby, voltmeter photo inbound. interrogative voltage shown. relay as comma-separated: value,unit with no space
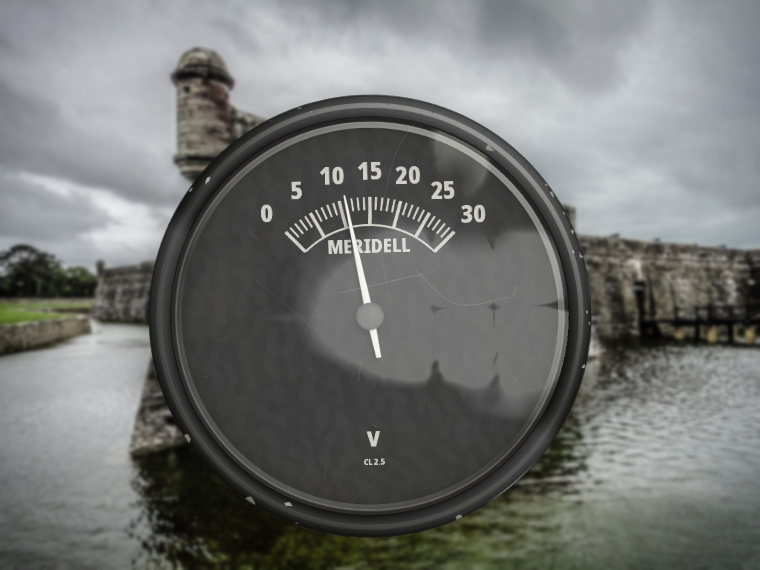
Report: 11,V
